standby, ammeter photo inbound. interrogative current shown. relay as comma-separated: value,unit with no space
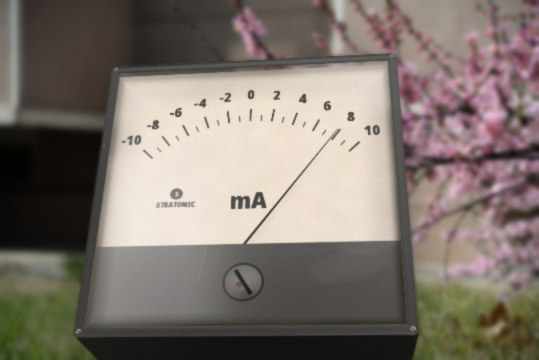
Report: 8,mA
